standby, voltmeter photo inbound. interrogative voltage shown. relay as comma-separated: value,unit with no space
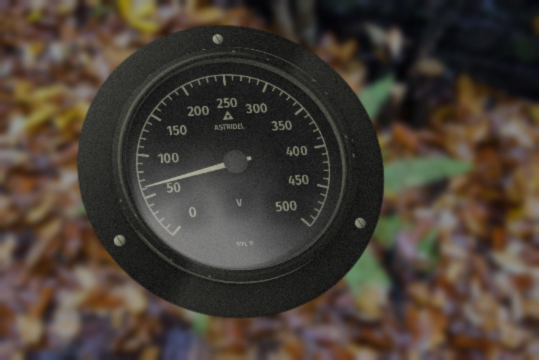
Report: 60,V
